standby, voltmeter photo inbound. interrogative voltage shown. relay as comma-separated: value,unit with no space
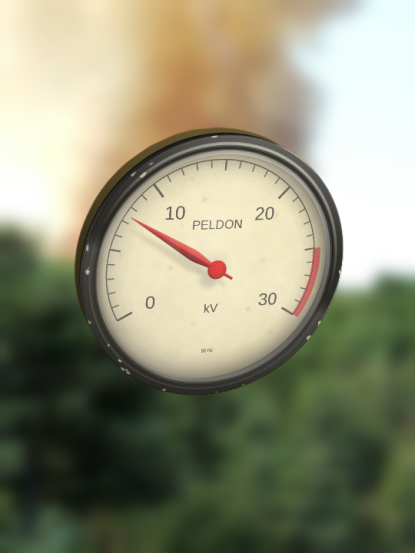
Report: 7.5,kV
